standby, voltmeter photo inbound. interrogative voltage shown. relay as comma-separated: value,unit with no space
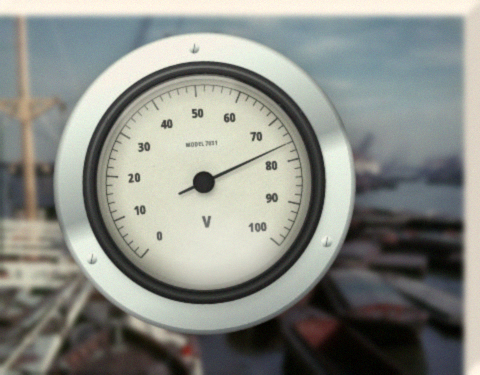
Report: 76,V
